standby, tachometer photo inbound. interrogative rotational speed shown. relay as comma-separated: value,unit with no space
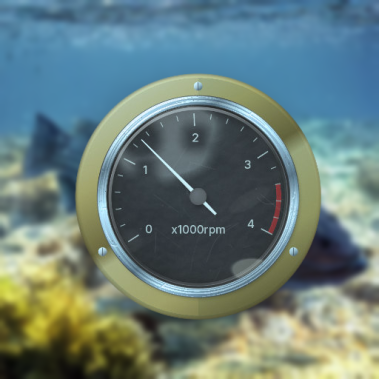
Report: 1300,rpm
